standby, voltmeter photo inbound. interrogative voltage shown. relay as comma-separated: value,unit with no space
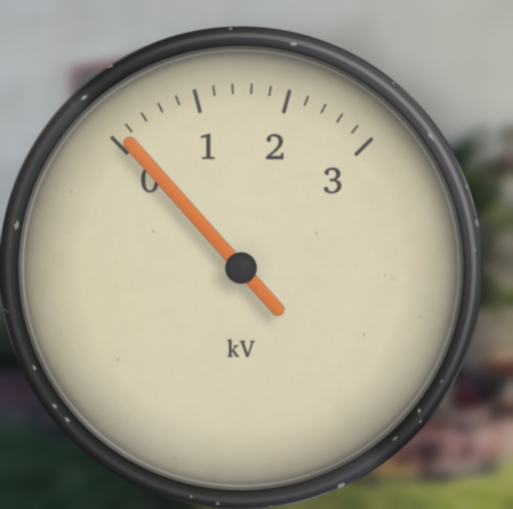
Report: 0.1,kV
